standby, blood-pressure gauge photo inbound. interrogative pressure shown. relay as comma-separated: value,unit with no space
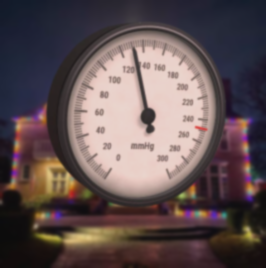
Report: 130,mmHg
